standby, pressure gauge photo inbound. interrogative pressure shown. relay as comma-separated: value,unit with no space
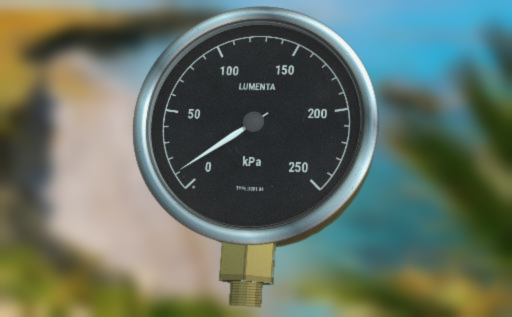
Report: 10,kPa
